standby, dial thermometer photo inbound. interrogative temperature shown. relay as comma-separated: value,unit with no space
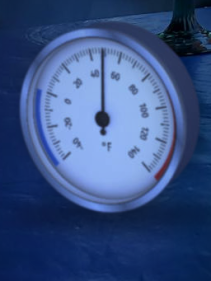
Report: 50,°F
